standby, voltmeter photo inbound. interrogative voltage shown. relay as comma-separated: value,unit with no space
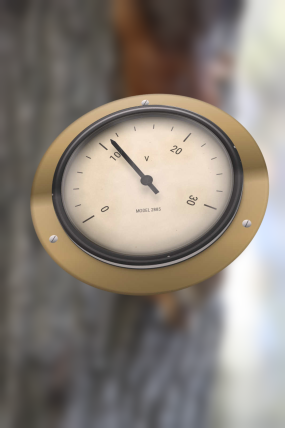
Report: 11,V
